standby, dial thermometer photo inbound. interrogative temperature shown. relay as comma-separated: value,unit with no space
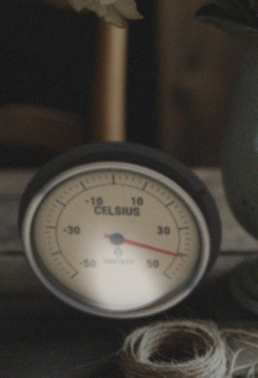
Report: 40,°C
